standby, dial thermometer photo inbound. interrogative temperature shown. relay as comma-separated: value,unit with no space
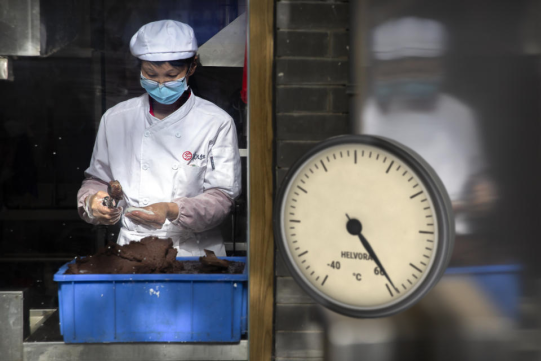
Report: 58,°C
